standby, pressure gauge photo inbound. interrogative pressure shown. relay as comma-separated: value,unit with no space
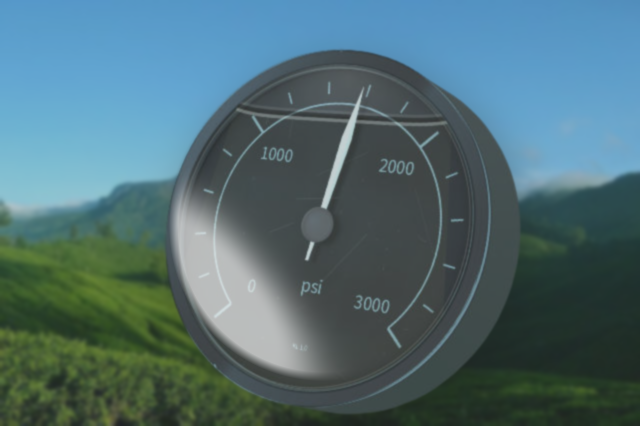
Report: 1600,psi
